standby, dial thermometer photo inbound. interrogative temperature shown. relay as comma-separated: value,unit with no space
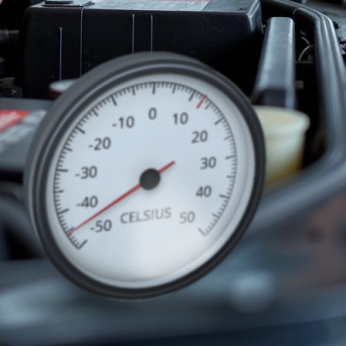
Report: -45,°C
